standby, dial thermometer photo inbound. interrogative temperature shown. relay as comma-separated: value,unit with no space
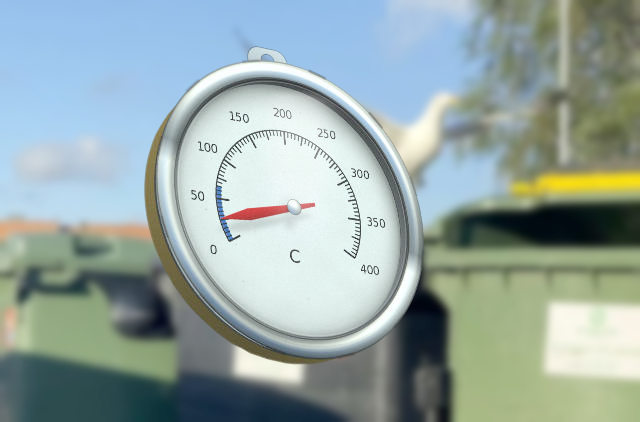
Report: 25,°C
